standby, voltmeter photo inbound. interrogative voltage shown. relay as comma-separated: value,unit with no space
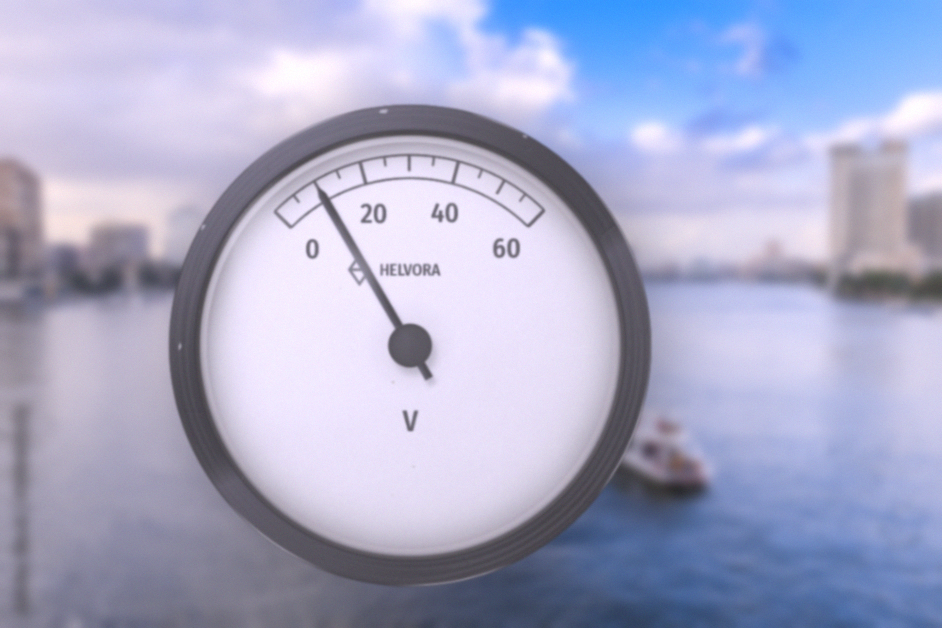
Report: 10,V
